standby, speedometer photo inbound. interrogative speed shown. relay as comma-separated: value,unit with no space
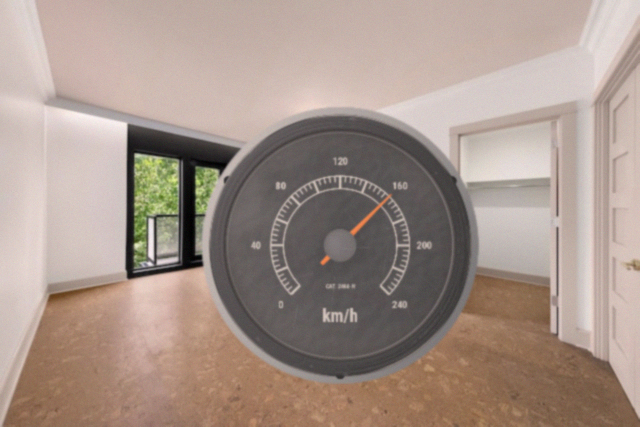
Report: 160,km/h
